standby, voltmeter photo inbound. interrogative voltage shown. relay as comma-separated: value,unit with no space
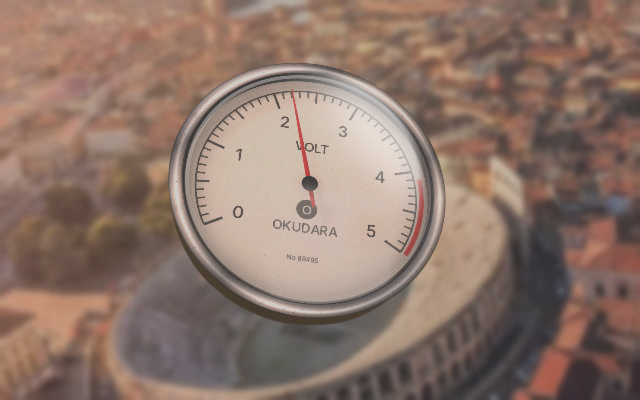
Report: 2.2,V
